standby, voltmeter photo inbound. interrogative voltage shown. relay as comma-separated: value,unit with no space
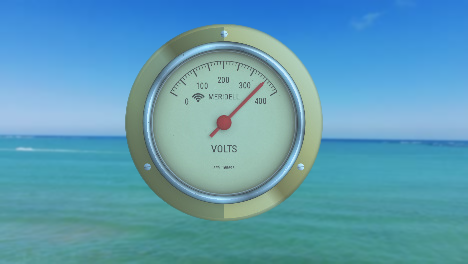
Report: 350,V
